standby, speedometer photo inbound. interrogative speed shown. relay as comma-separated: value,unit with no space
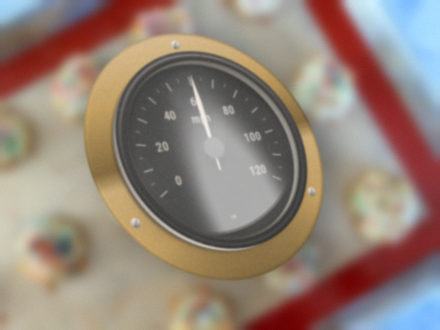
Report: 60,mph
